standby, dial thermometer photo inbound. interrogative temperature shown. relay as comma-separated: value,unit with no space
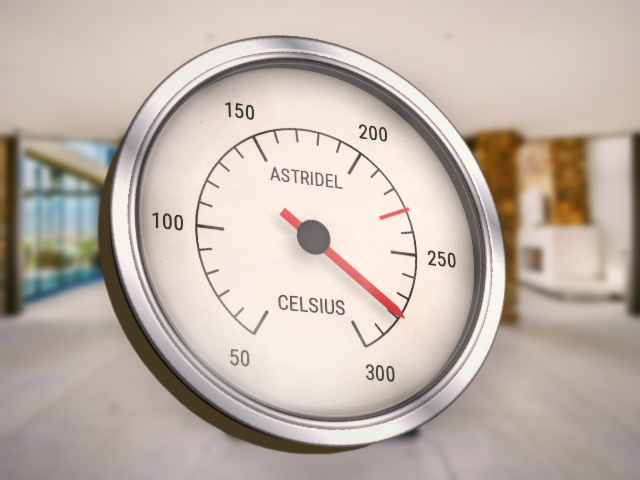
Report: 280,°C
